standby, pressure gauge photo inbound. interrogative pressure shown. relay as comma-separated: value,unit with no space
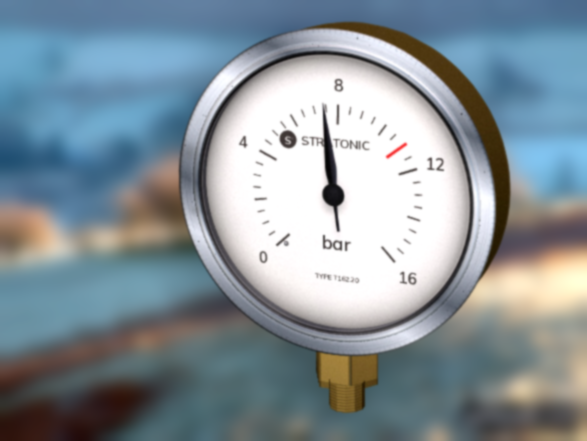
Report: 7.5,bar
